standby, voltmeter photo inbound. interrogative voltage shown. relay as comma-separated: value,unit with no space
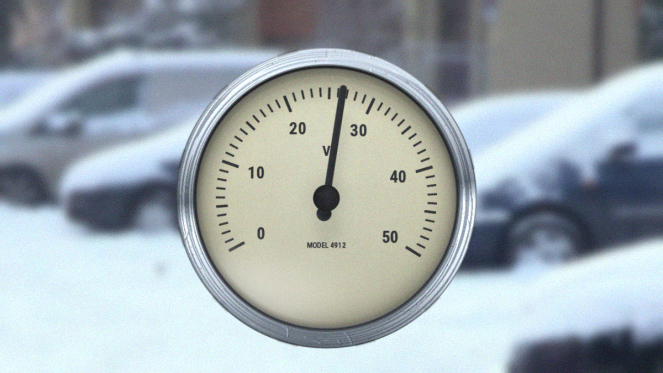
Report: 26.5,V
